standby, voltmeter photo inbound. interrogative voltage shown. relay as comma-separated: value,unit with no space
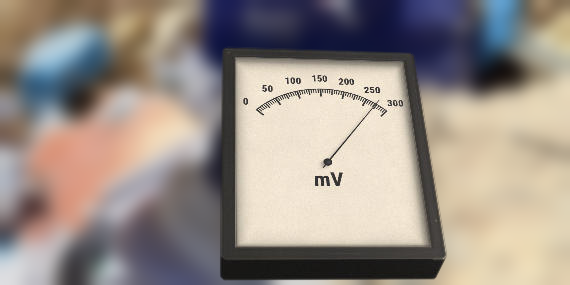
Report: 275,mV
